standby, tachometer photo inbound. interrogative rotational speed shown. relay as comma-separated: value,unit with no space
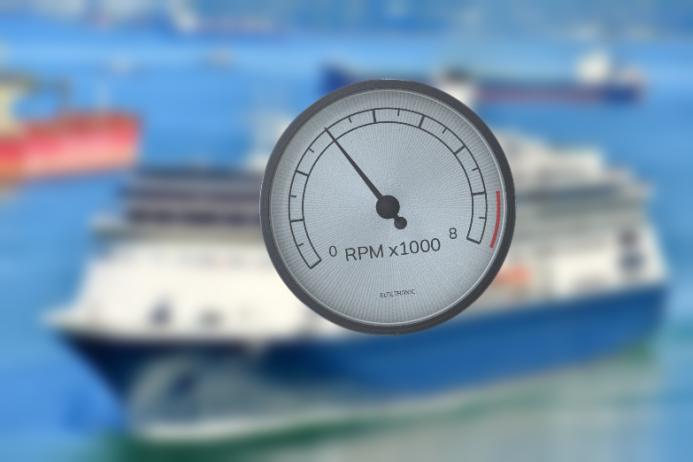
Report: 3000,rpm
